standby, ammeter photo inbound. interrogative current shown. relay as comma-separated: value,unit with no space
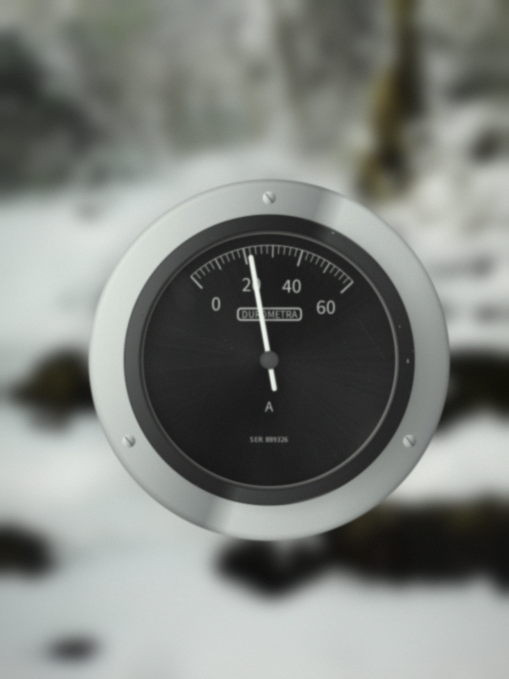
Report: 22,A
